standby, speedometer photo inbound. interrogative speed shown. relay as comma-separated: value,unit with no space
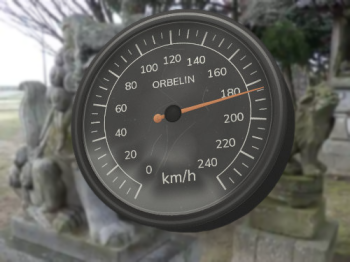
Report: 185,km/h
